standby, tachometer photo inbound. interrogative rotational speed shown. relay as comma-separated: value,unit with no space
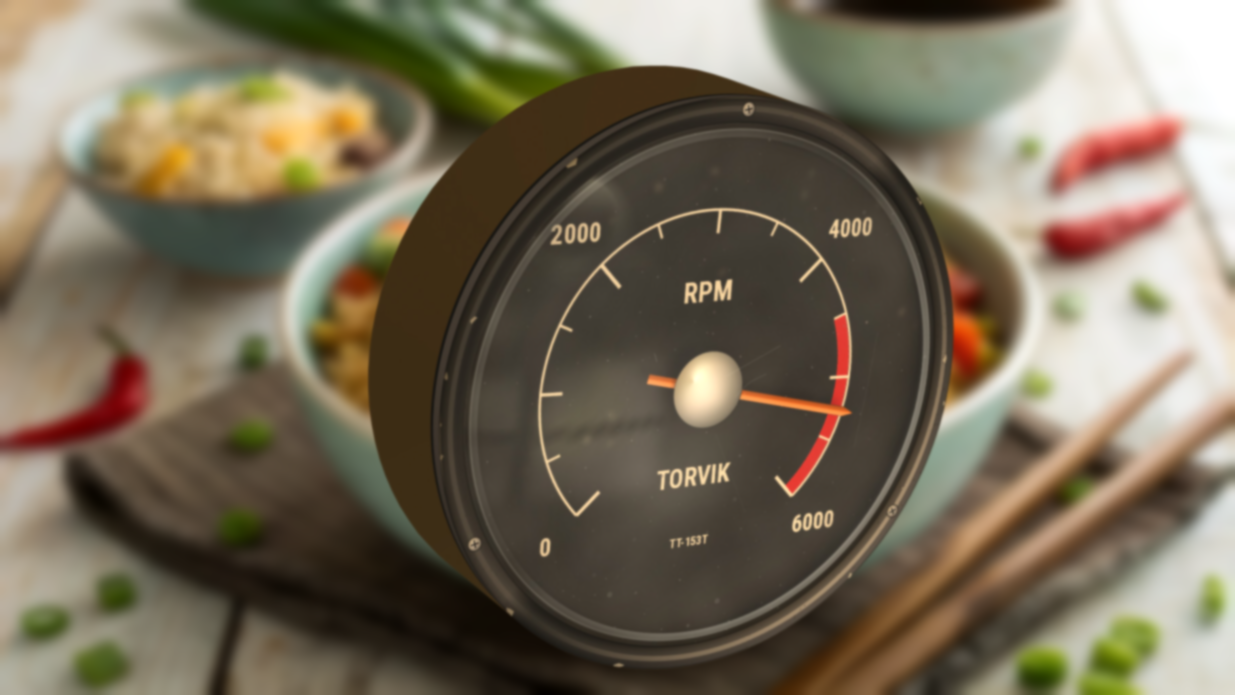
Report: 5250,rpm
